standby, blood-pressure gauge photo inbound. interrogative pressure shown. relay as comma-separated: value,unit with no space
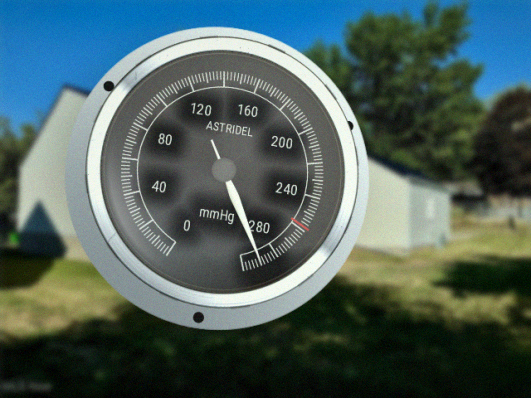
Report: 290,mmHg
